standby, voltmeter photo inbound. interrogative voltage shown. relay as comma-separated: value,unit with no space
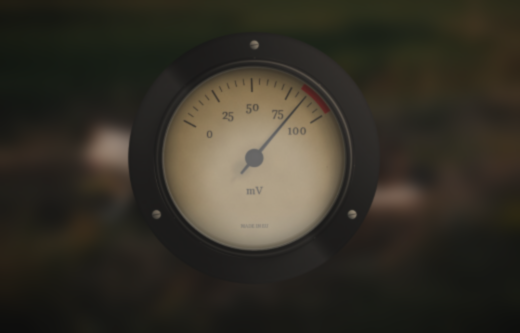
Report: 85,mV
